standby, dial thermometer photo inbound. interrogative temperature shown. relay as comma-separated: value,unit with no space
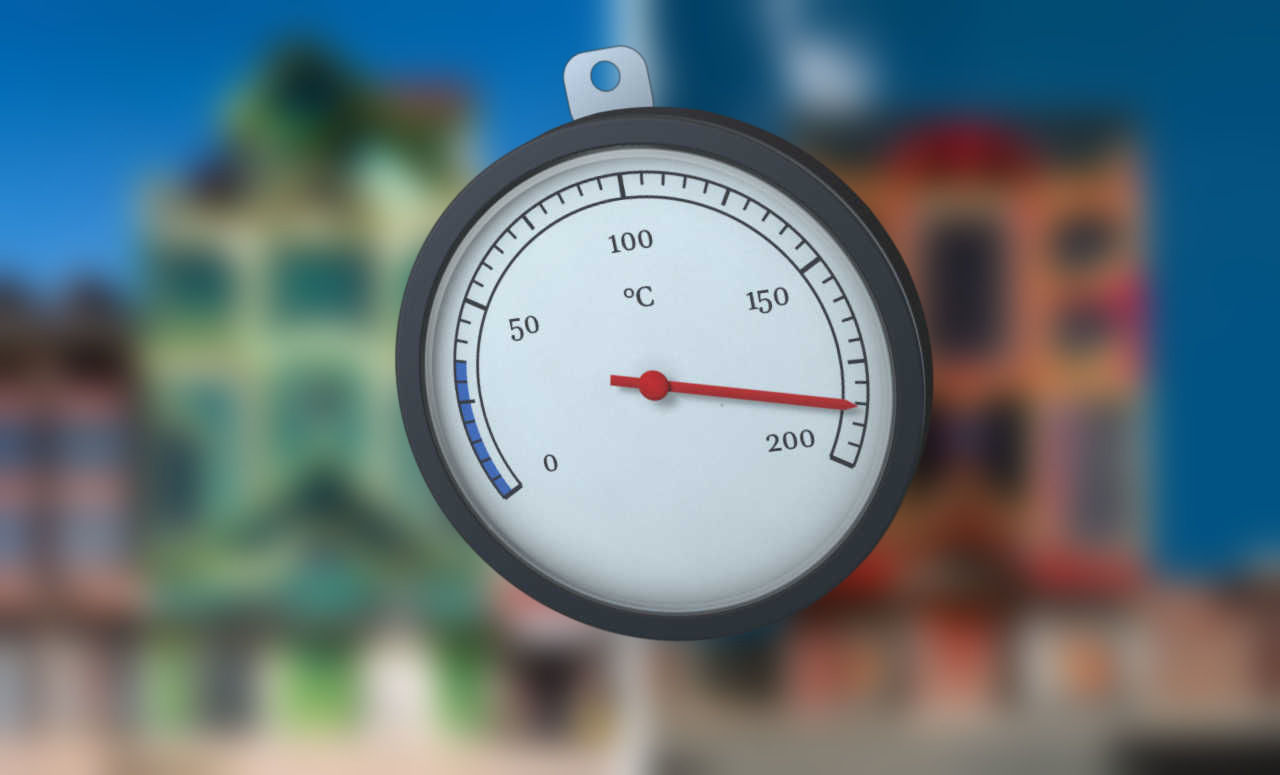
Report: 185,°C
